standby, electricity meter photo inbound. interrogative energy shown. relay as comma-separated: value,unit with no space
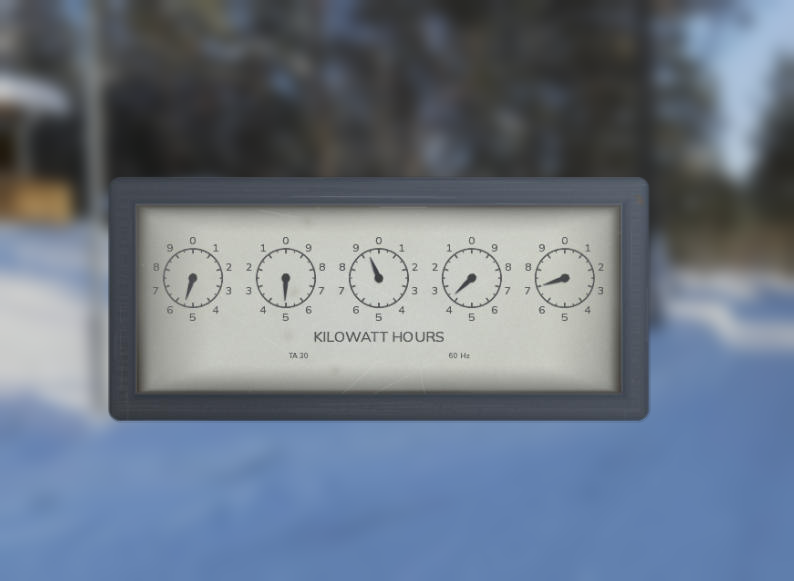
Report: 54937,kWh
